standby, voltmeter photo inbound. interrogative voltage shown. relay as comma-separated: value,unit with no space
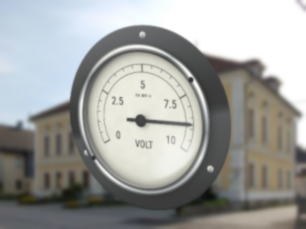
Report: 8.75,V
